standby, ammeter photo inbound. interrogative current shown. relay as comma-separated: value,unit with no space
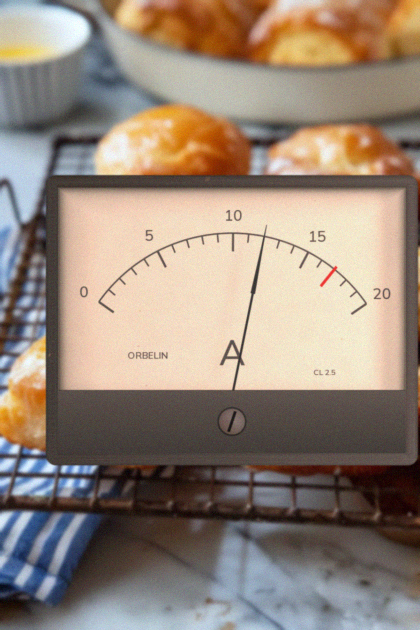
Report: 12,A
